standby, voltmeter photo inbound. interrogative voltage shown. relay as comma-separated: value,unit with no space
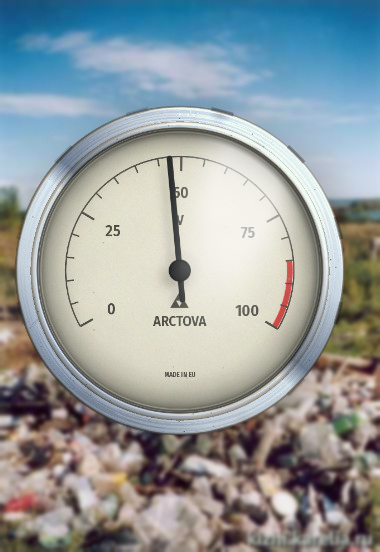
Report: 47.5,V
